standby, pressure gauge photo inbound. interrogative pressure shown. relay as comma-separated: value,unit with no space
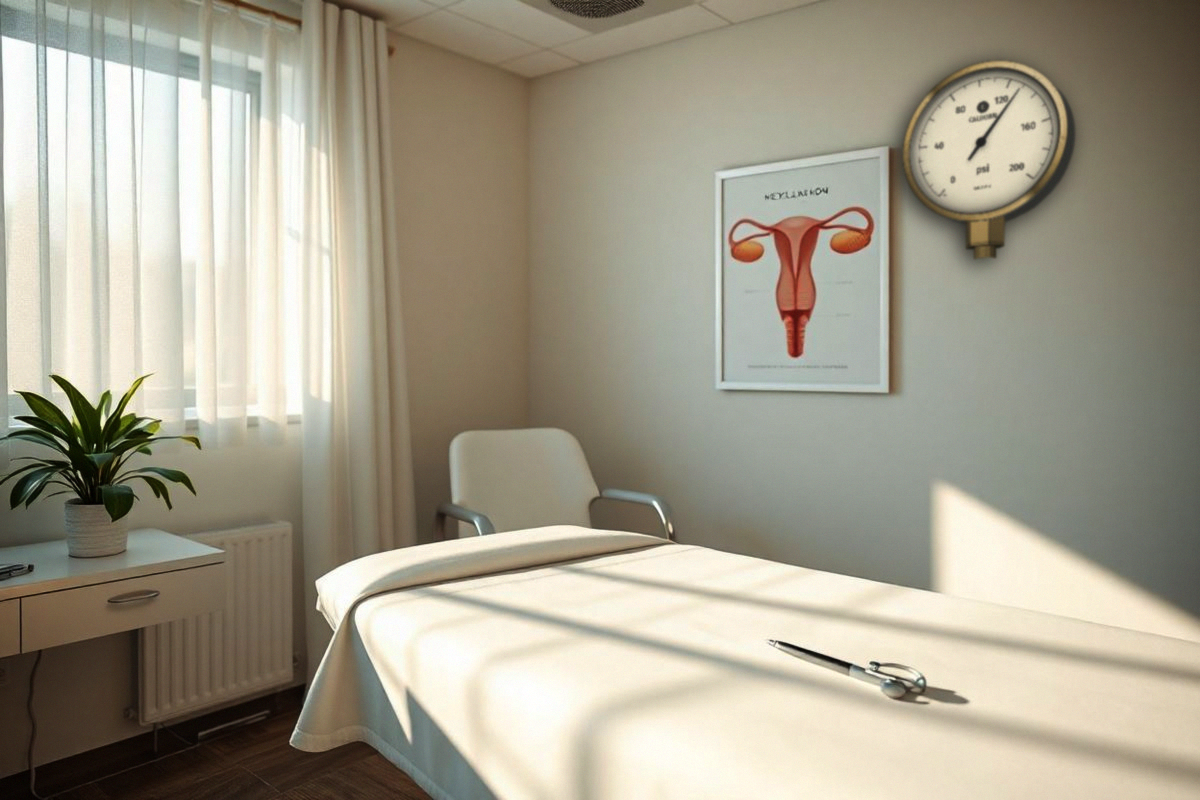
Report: 130,psi
